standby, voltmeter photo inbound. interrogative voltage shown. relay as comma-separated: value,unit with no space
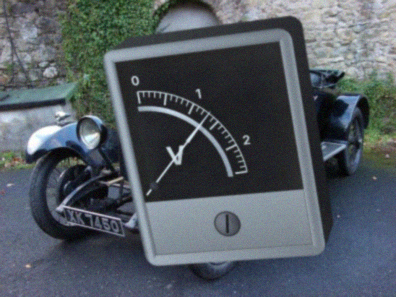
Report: 1.3,V
